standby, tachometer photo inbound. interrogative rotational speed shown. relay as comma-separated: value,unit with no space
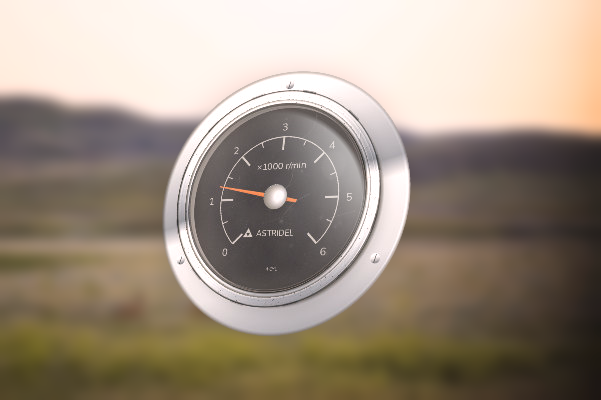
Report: 1250,rpm
